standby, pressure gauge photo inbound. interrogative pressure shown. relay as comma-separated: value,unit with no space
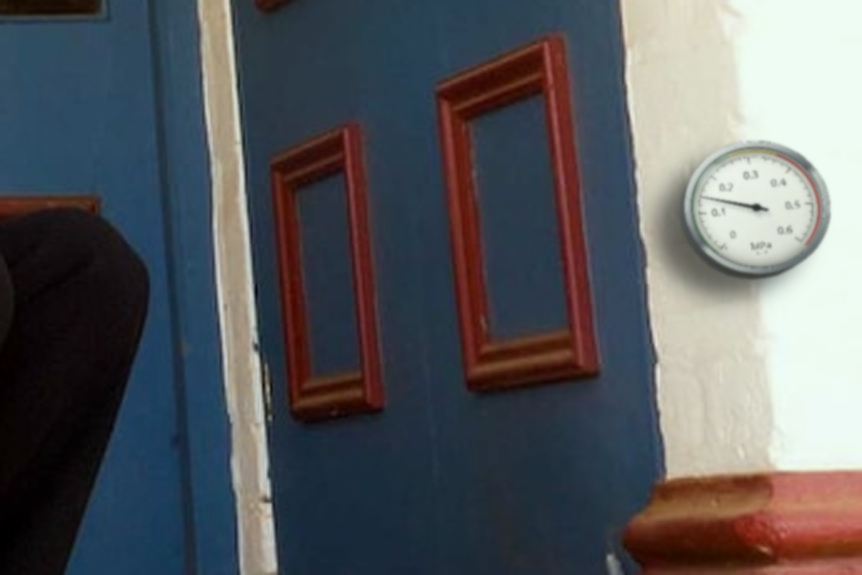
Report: 0.14,MPa
